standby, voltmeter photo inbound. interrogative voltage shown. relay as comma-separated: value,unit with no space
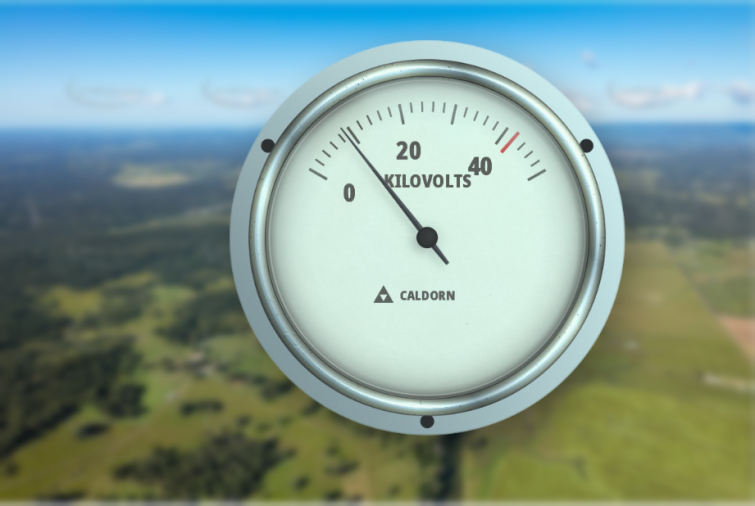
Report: 9,kV
